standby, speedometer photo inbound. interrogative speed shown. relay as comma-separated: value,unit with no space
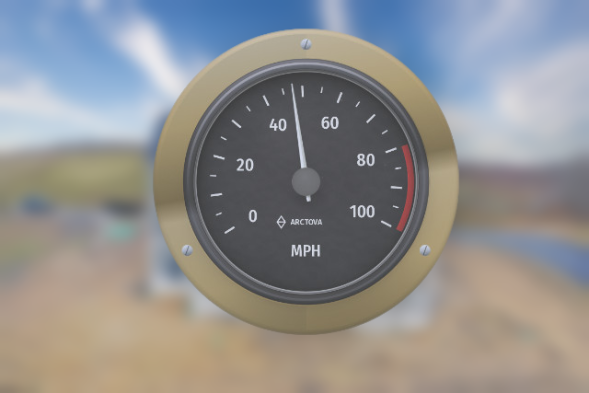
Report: 47.5,mph
